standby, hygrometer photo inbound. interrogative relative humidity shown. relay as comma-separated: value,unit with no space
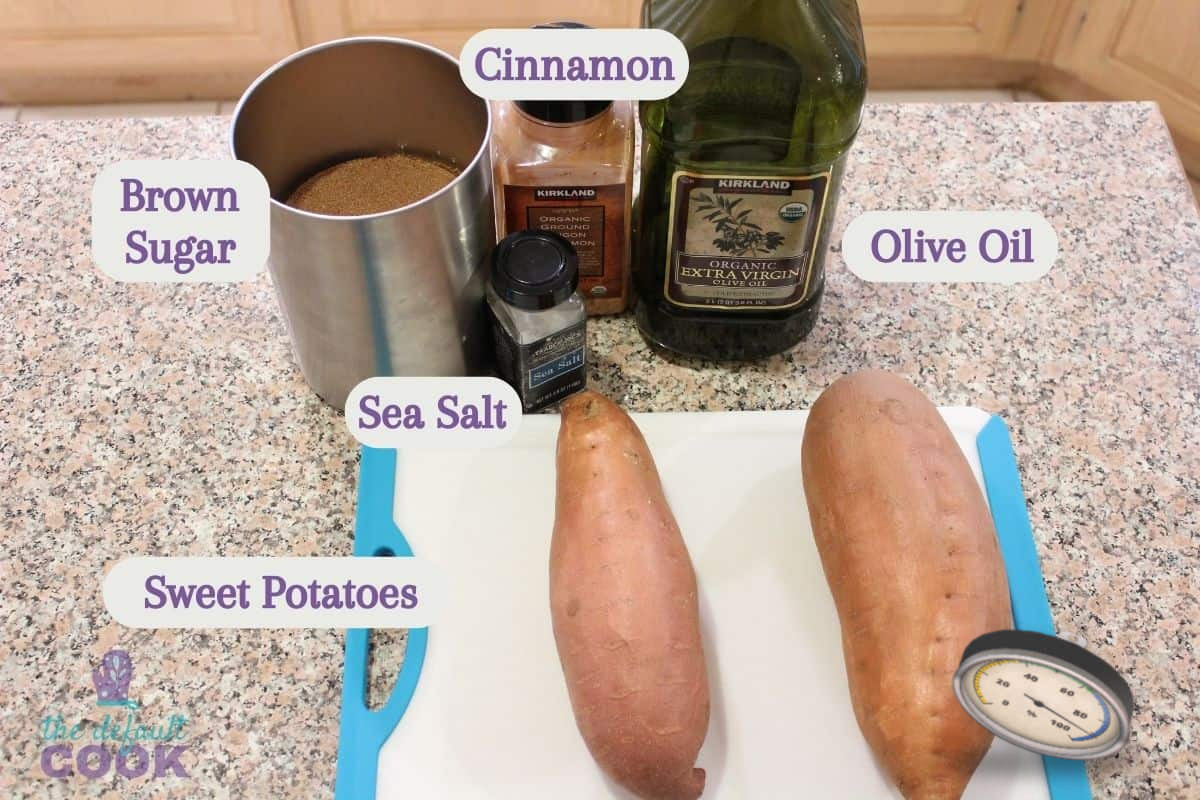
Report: 90,%
